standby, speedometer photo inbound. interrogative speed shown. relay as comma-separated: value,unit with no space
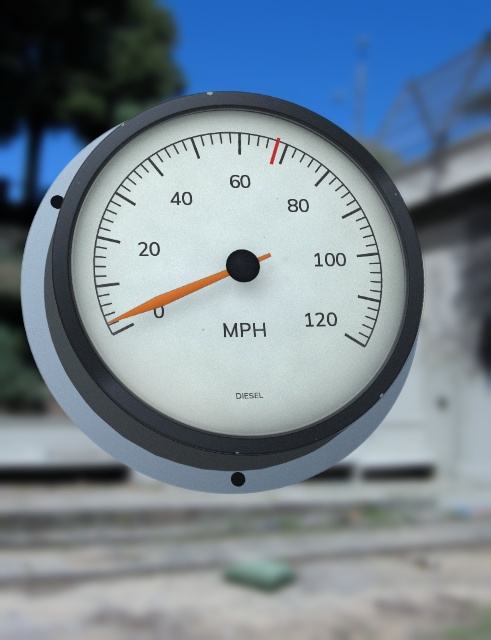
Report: 2,mph
